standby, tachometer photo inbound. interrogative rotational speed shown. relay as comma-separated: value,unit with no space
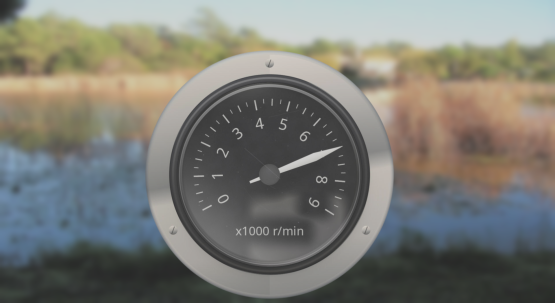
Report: 7000,rpm
